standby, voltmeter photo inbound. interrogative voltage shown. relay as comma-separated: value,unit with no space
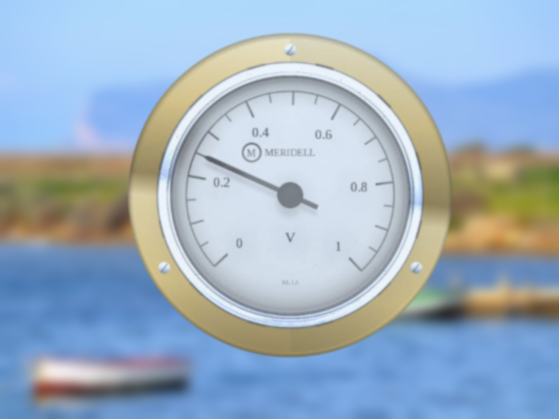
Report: 0.25,V
